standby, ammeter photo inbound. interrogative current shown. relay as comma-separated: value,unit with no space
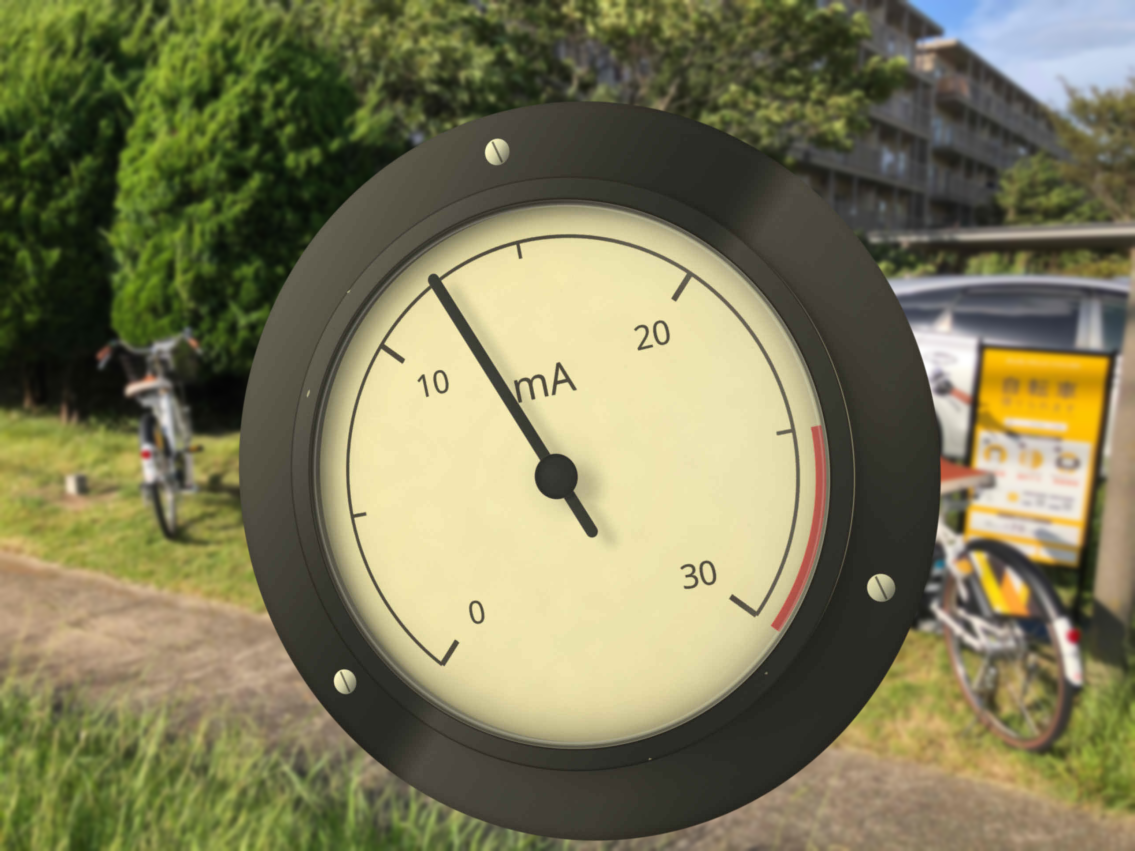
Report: 12.5,mA
